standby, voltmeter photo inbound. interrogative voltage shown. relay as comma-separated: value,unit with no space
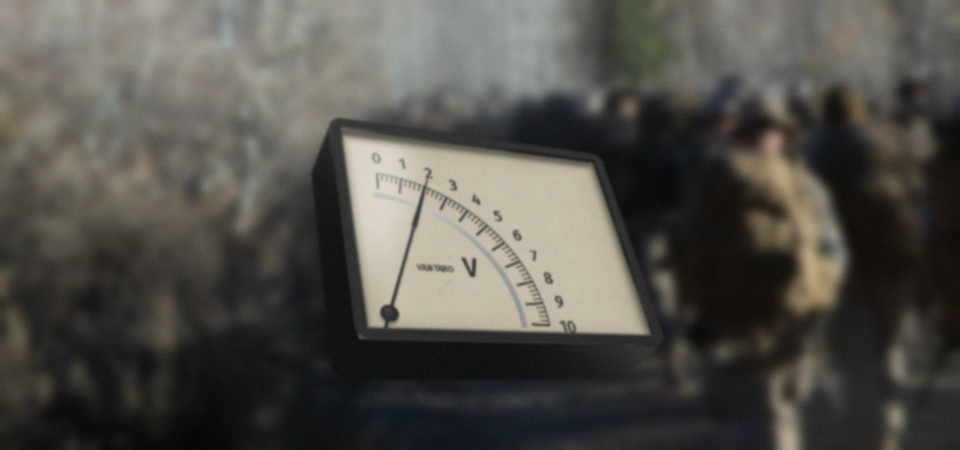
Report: 2,V
